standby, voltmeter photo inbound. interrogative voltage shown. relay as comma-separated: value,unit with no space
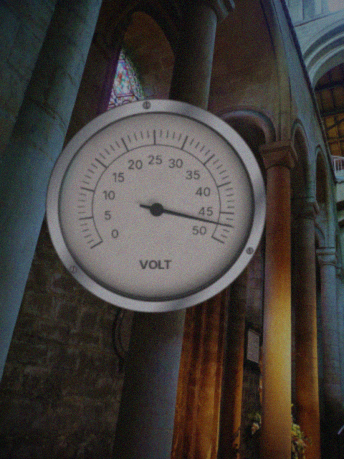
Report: 47,V
